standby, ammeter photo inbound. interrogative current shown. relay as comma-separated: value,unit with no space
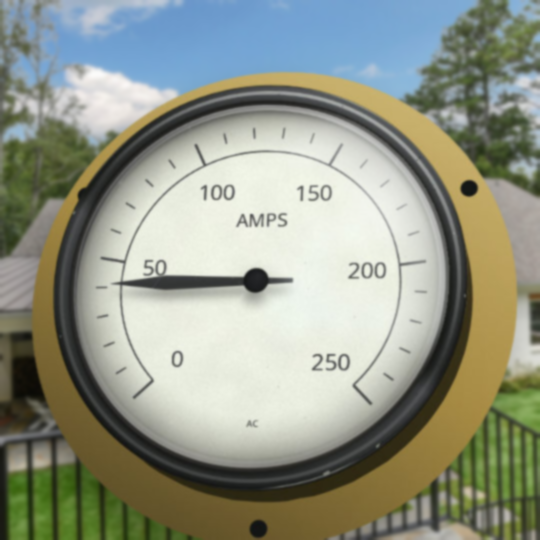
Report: 40,A
